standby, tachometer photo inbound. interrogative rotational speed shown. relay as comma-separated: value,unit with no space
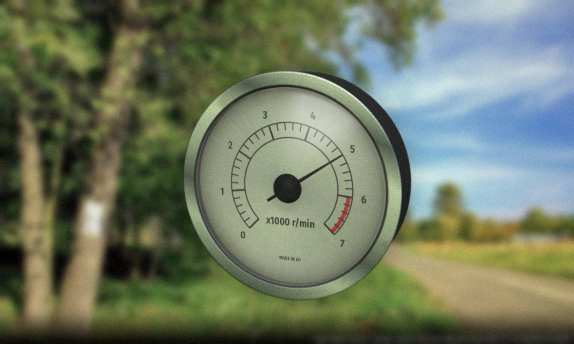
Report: 5000,rpm
